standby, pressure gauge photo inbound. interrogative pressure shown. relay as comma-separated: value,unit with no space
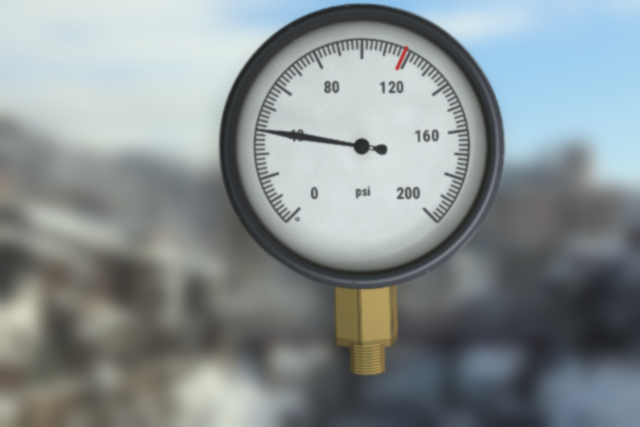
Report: 40,psi
